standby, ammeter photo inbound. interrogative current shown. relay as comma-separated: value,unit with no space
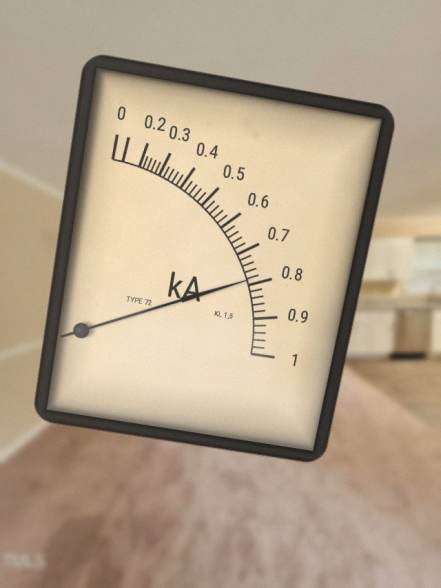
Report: 0.78,kA
